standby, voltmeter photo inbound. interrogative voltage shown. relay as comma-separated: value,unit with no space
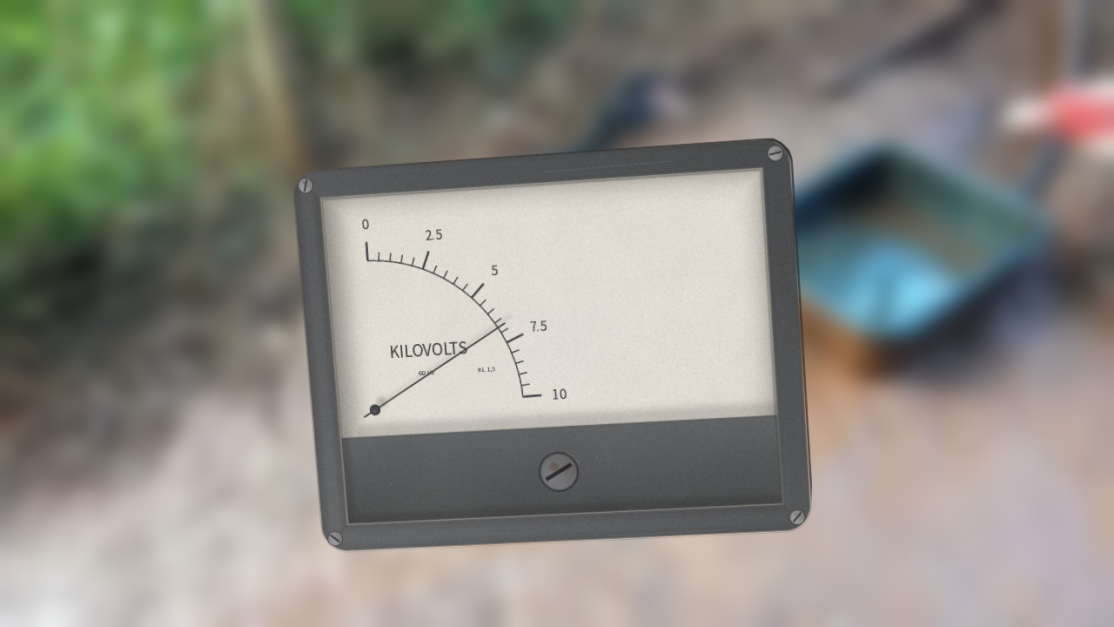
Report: 6.75,kV
